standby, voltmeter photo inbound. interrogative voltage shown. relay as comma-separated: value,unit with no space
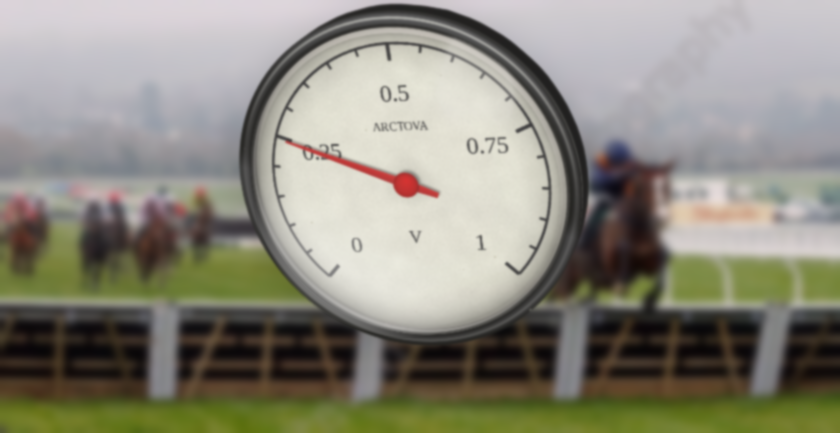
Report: 0.25,V
